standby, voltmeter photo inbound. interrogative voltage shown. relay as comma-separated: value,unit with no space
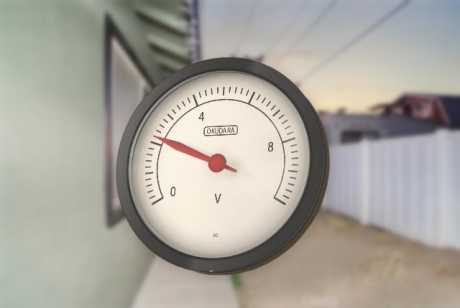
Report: 2.2,V
